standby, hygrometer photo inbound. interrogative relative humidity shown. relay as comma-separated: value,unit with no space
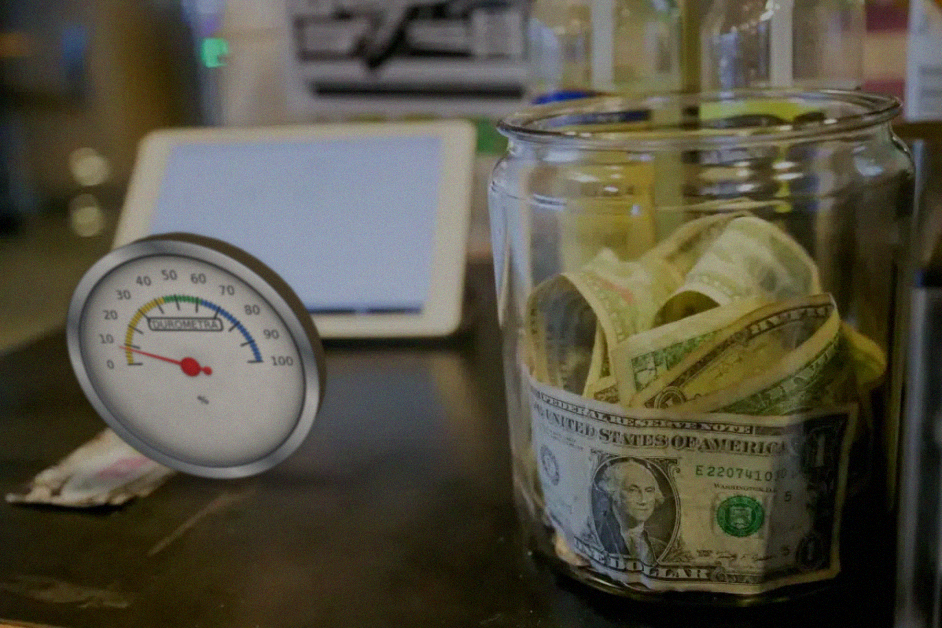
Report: 10,%
